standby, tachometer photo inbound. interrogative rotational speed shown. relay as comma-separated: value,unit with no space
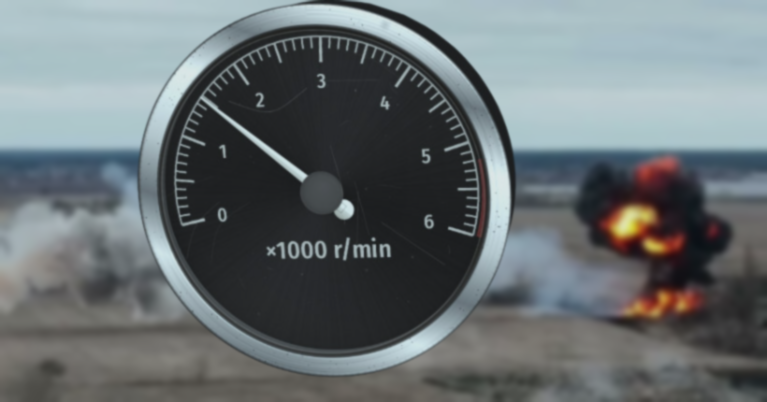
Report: 1500,rpm
